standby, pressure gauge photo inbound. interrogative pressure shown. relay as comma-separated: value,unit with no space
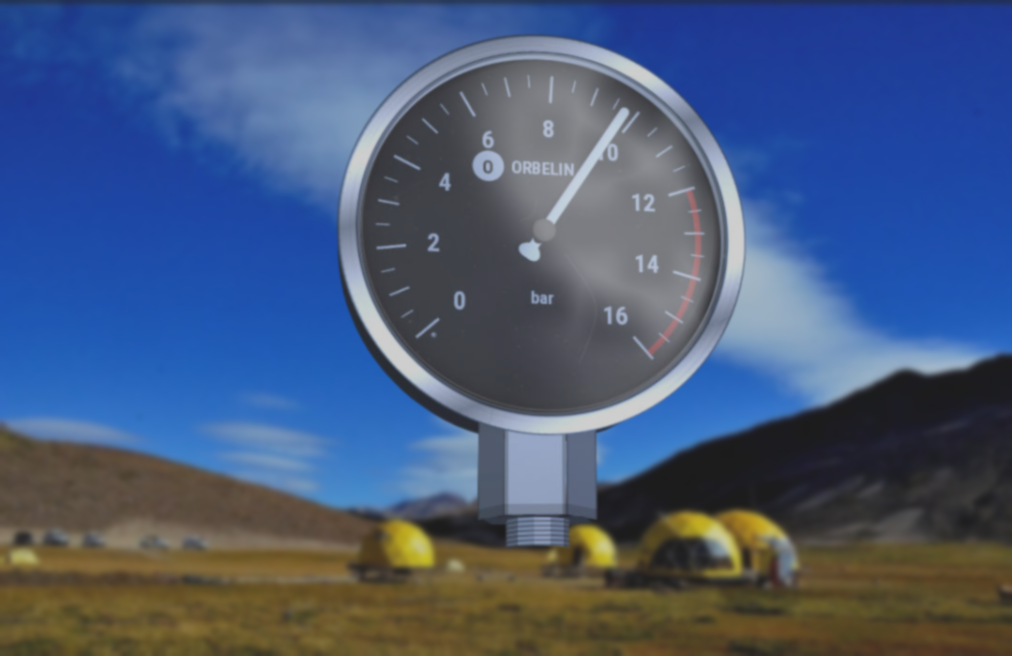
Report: 9.75,bar
